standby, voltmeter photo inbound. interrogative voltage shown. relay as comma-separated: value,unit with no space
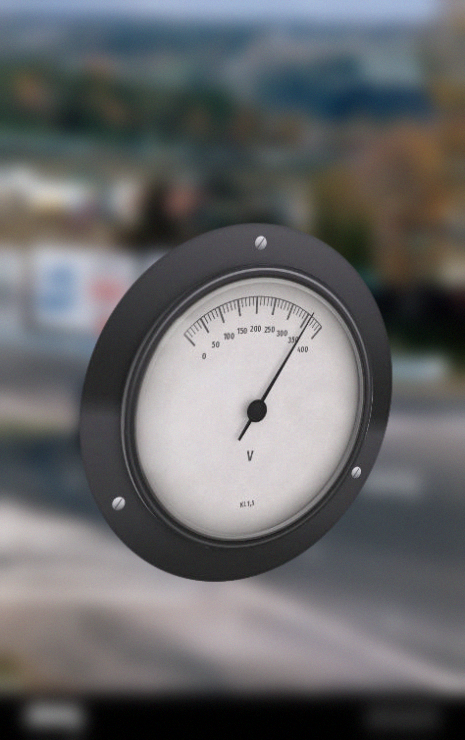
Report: 350,V
